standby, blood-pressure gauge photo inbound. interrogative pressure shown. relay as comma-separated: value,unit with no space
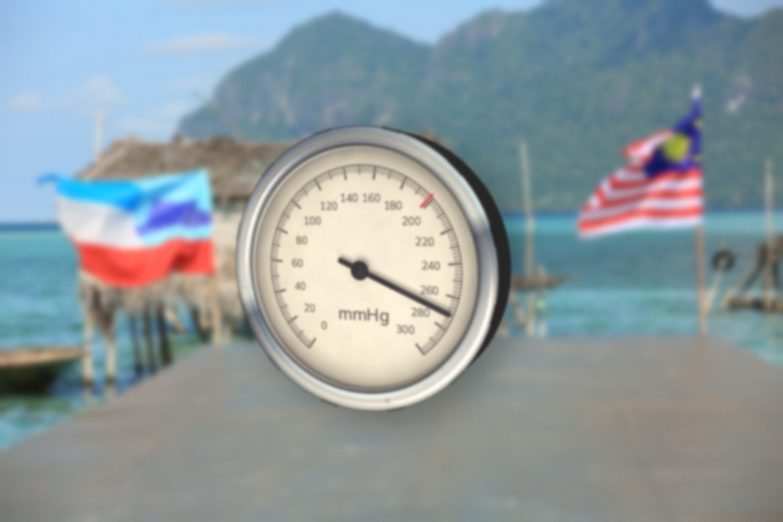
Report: 270,mmHg
